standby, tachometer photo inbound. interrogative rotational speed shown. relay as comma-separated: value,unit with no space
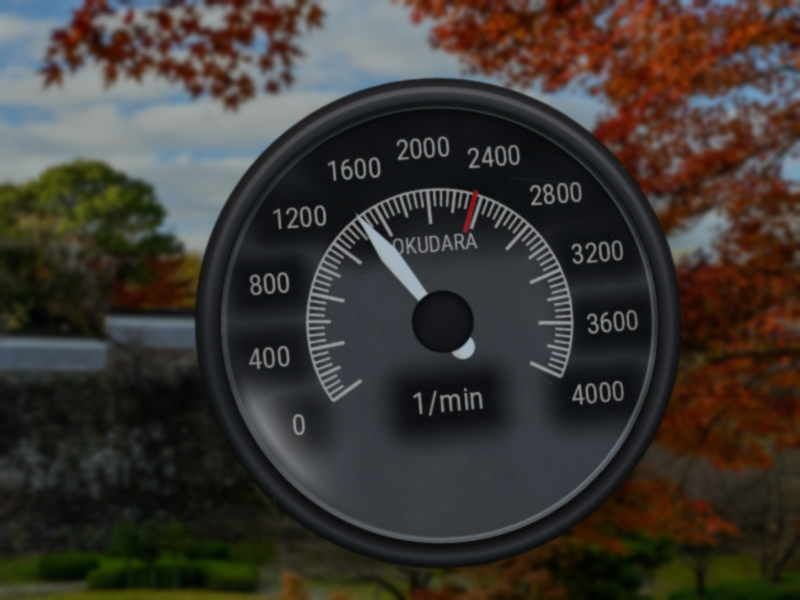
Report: 1450,rpm
